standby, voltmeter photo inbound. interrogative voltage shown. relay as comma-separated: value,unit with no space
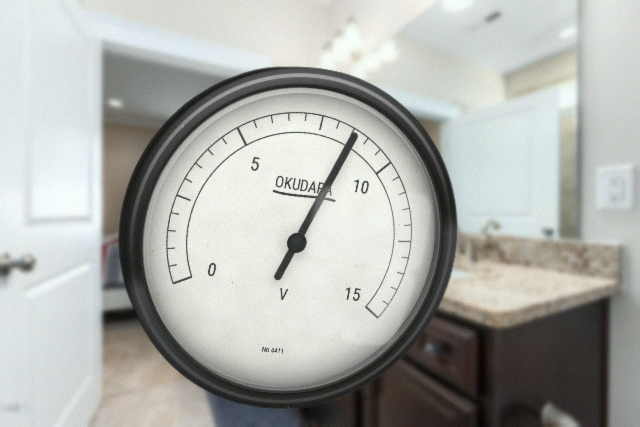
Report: 8.5,V
